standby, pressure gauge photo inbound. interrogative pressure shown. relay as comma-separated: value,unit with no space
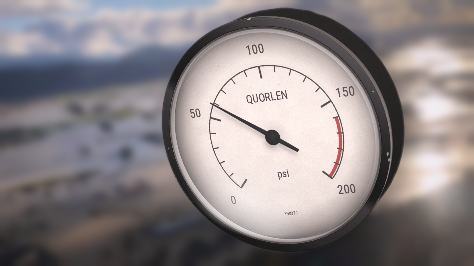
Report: 60,psi
